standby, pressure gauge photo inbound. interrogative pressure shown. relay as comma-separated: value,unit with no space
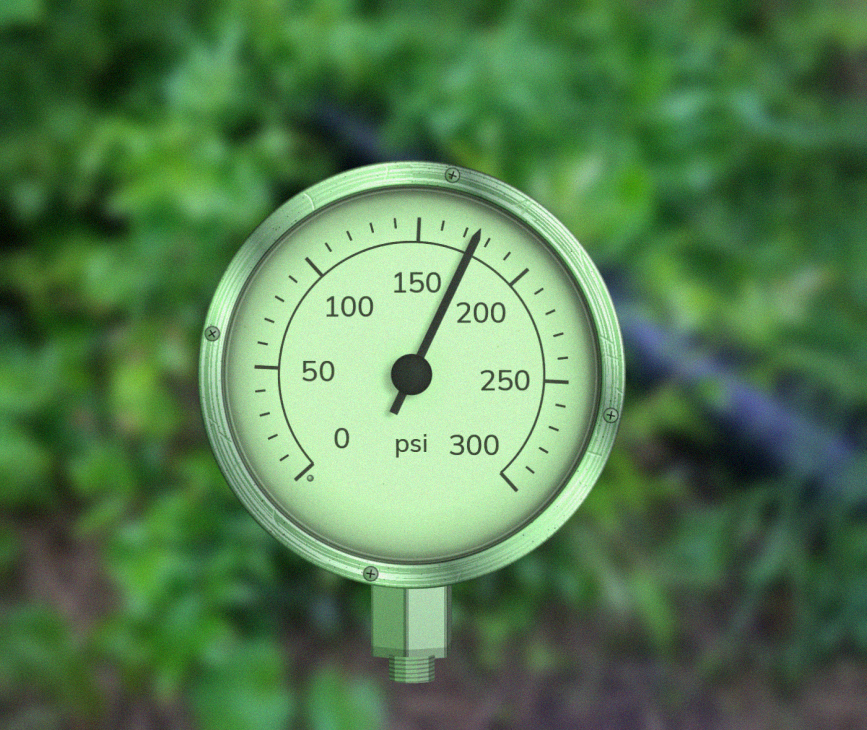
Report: 175,psi
